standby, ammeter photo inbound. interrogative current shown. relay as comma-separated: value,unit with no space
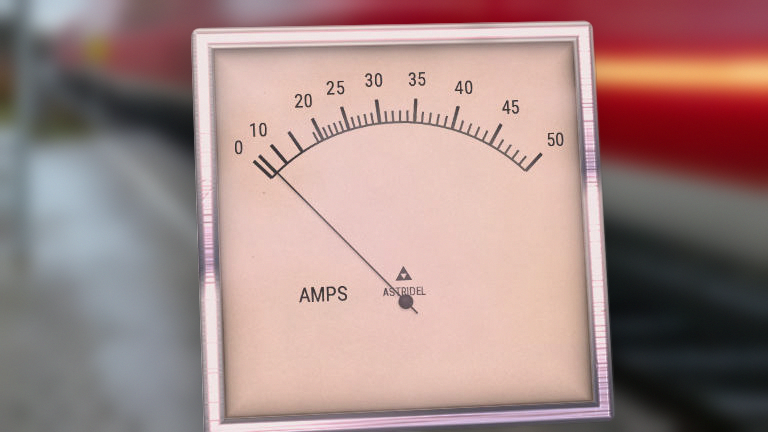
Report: 5,A
